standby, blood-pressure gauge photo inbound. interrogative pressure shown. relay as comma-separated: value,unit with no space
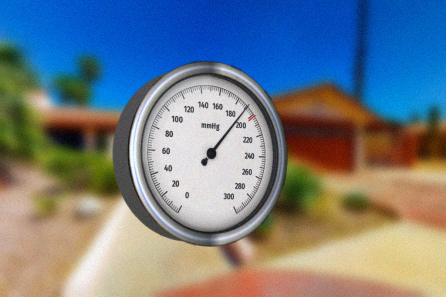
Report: 190,mmHg
